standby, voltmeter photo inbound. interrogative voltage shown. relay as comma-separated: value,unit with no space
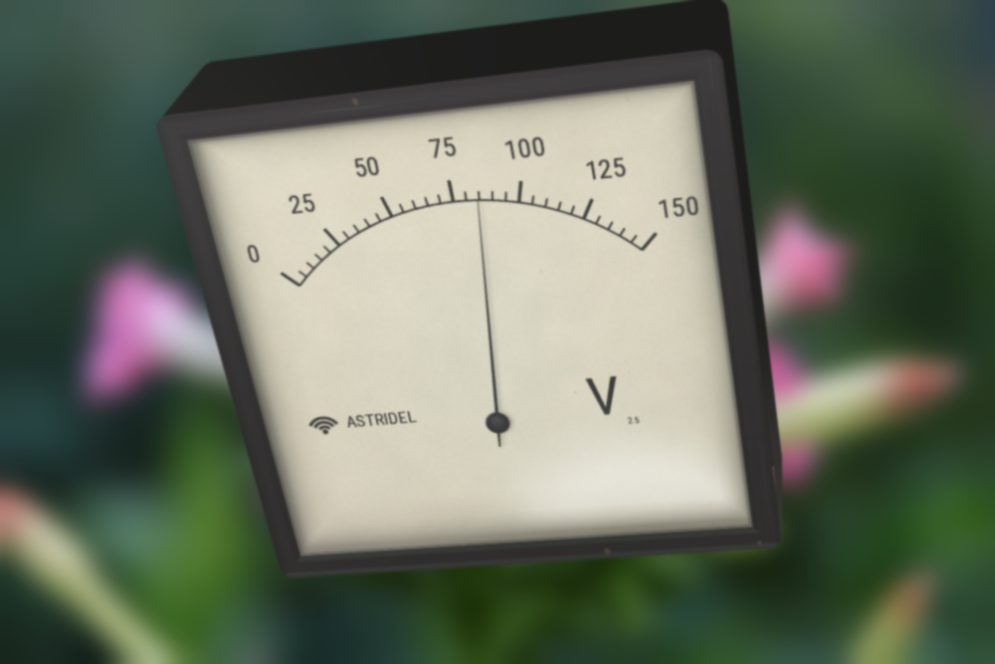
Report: 85,V
